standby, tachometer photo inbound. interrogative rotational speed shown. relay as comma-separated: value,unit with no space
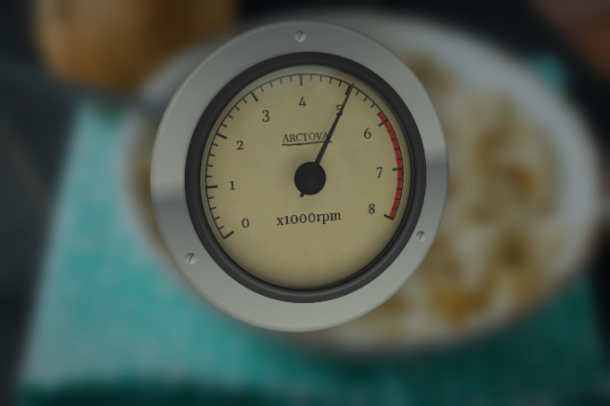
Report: 5000,rpm
